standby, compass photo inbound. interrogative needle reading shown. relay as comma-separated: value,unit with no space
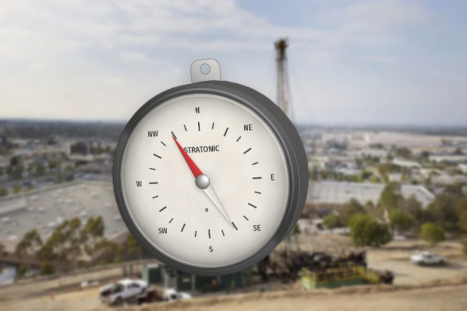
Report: 330,°
